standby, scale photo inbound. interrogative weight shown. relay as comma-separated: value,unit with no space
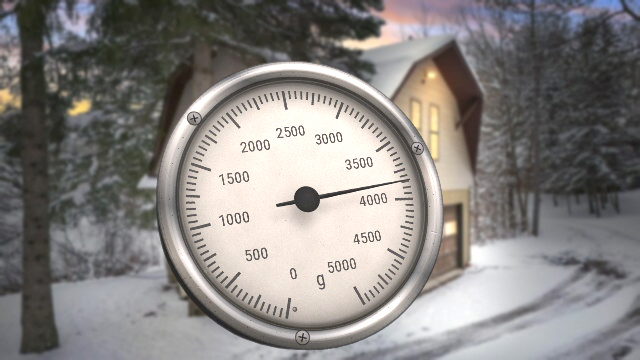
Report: 3850,g
